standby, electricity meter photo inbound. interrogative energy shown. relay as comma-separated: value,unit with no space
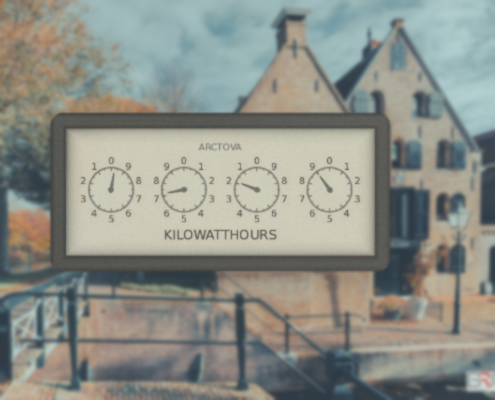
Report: 9719,kWh
